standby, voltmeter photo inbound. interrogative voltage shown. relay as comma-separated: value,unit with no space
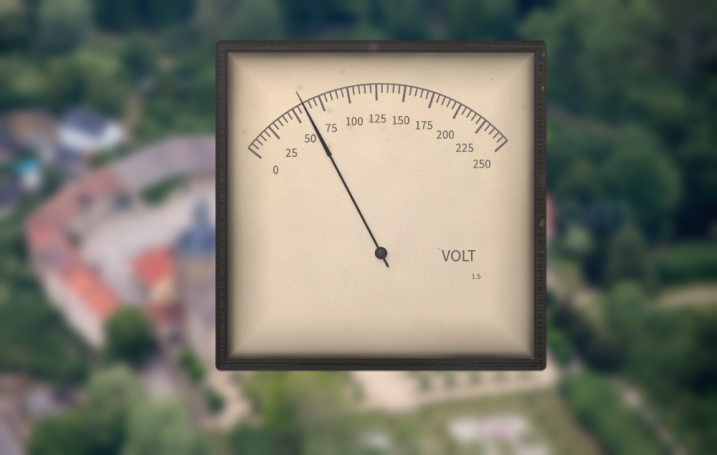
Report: 60,V
